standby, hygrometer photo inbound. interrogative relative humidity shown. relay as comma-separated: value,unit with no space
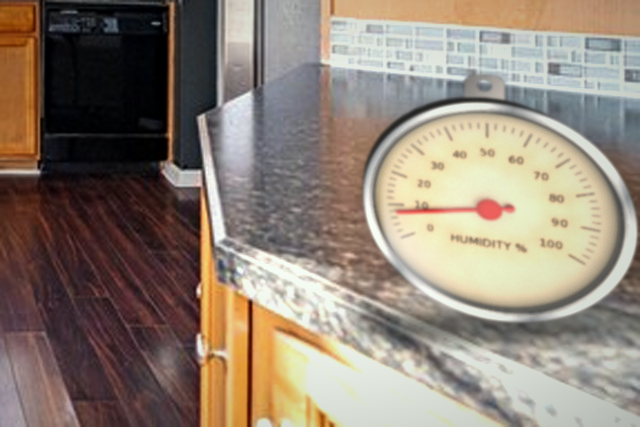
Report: 8,%
